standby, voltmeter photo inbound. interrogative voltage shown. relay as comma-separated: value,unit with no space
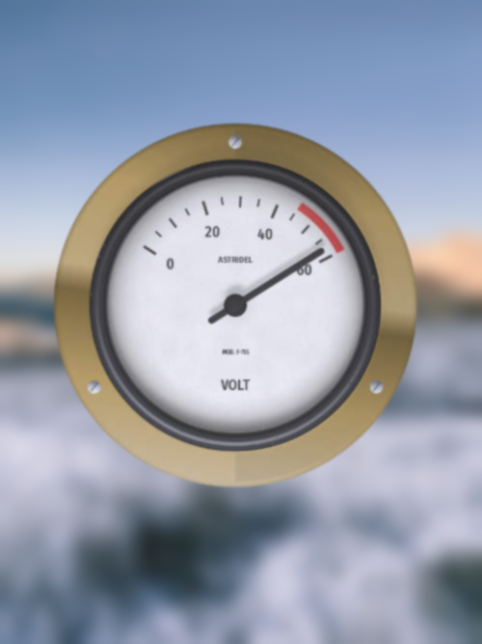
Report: 57.5,V
